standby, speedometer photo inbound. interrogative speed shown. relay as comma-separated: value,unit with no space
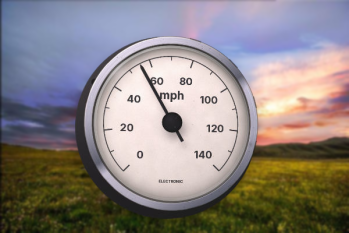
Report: 55,mph
